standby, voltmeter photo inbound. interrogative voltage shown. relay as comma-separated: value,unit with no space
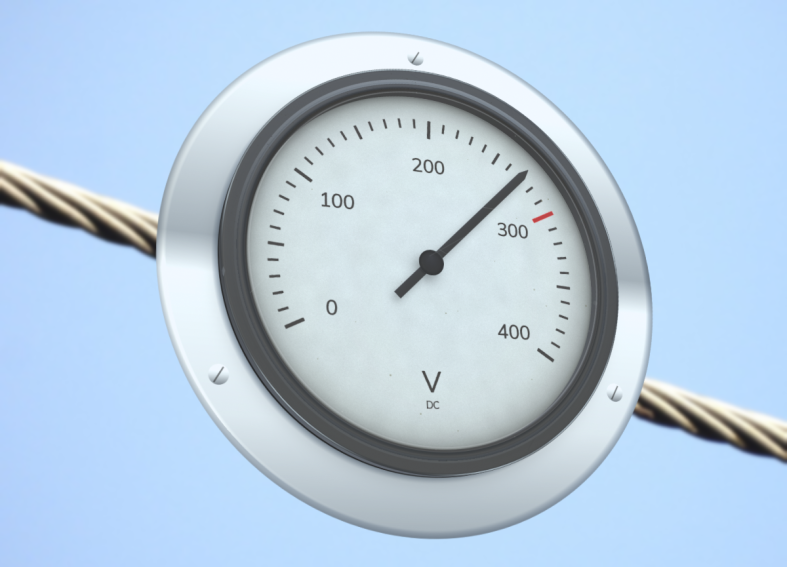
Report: 270,V
